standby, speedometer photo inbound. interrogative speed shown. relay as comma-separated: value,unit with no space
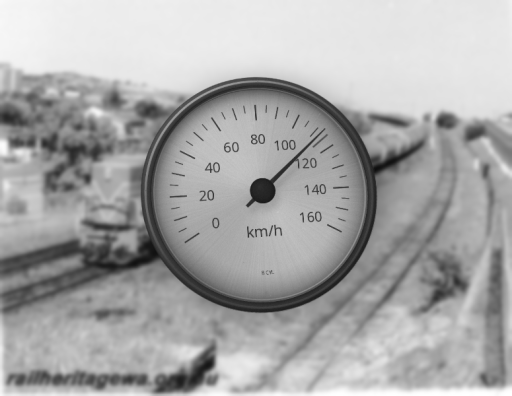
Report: 112.5,km/h
